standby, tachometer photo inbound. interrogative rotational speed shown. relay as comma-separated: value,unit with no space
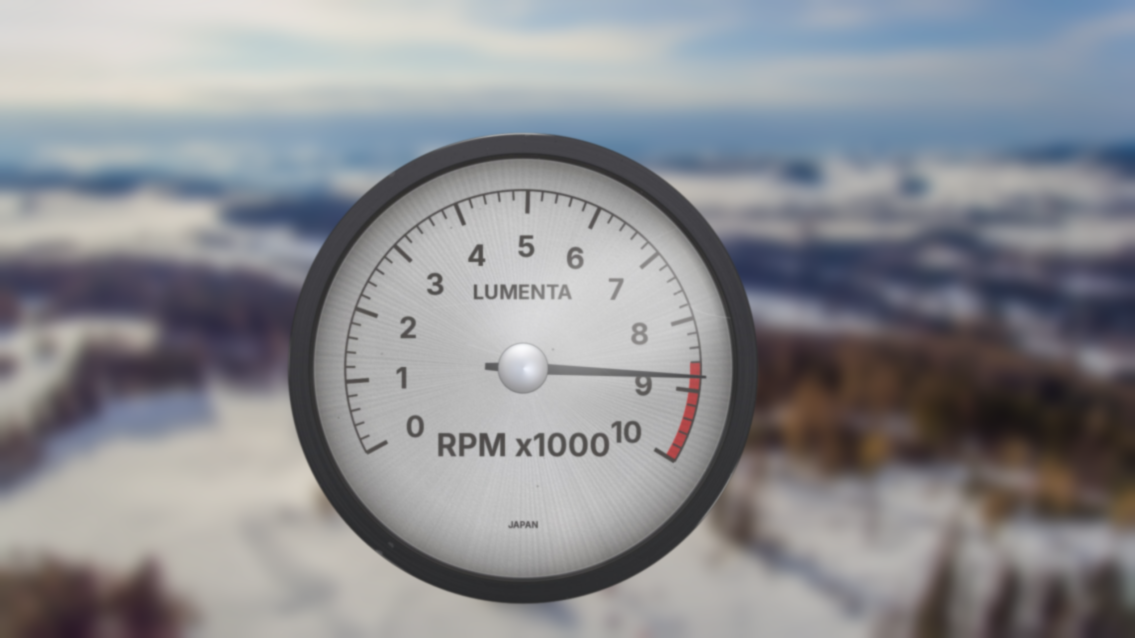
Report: 8800,rpm
